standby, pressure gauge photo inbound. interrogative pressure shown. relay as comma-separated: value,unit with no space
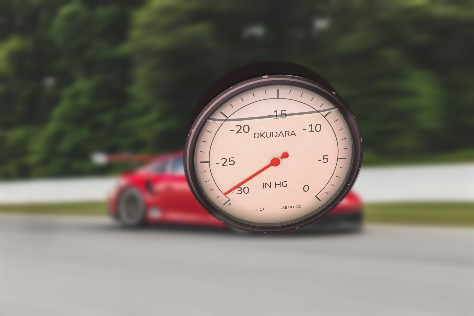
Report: -29,inHg
